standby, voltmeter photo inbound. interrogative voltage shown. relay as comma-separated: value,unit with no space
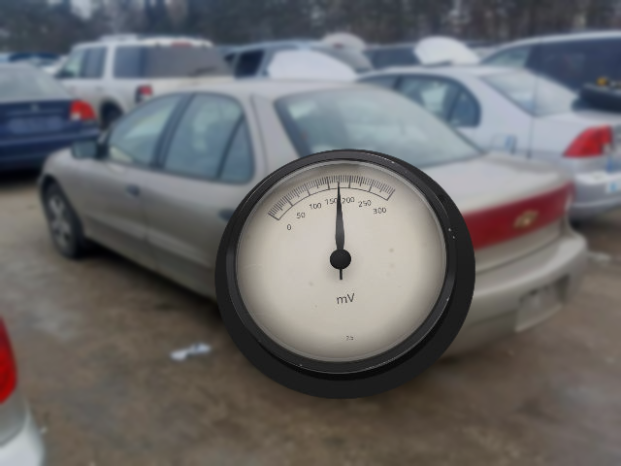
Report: 175,mV
